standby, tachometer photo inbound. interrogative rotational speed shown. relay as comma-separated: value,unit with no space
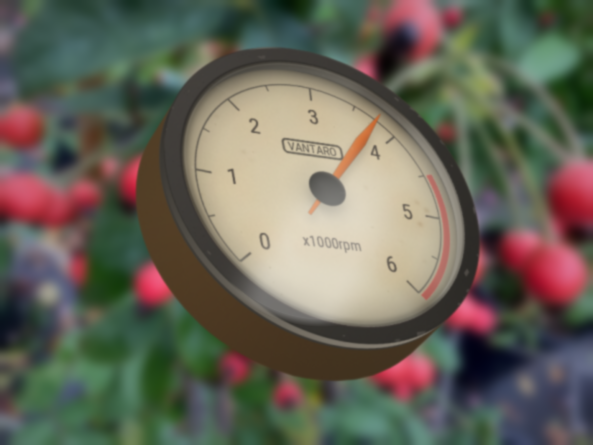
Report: 3750,rpm
